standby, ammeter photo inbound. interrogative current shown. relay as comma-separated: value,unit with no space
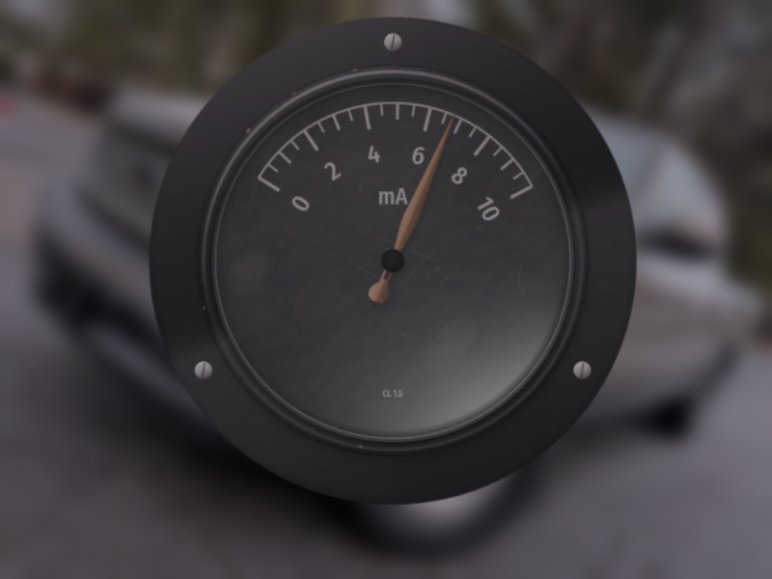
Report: 6.75,mA
